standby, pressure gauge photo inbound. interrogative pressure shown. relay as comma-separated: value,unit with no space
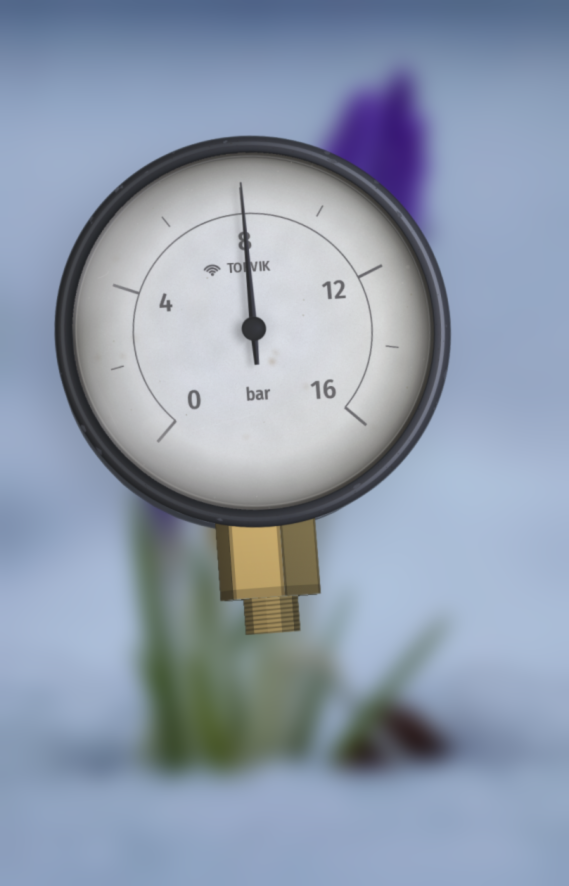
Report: 8,bar
